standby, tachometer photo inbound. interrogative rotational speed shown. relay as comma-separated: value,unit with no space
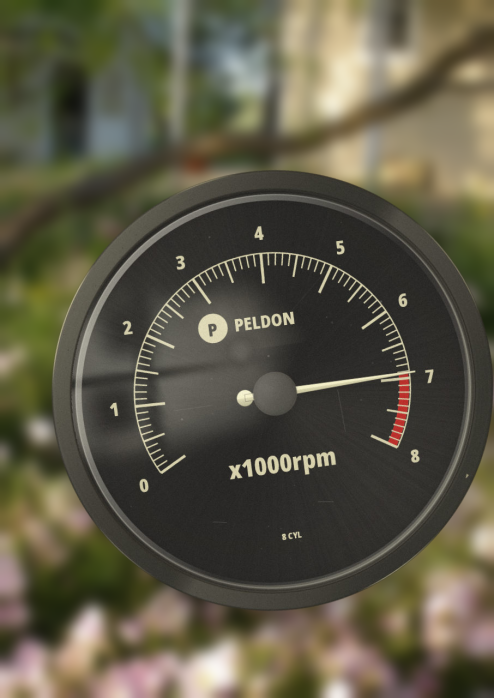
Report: 6900,rpm
